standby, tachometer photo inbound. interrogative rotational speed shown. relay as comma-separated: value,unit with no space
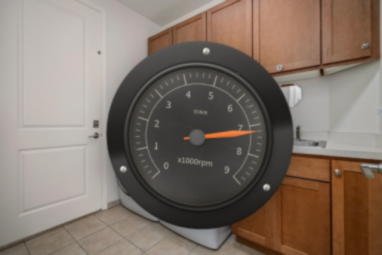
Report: 7200,rpm
